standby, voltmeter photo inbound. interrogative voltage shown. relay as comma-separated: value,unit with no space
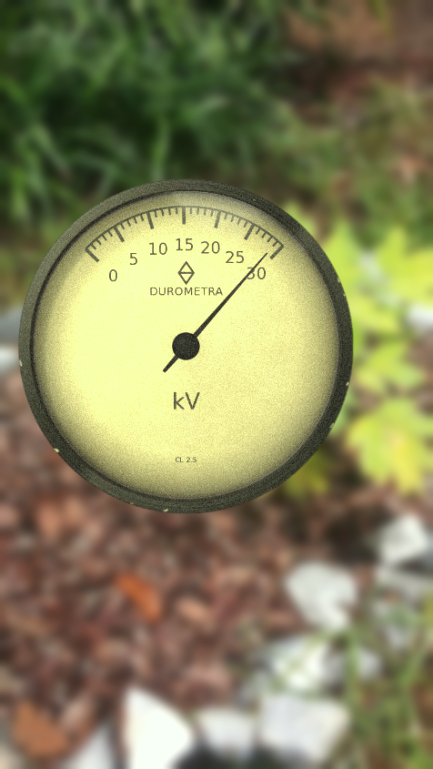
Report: 29,kV
